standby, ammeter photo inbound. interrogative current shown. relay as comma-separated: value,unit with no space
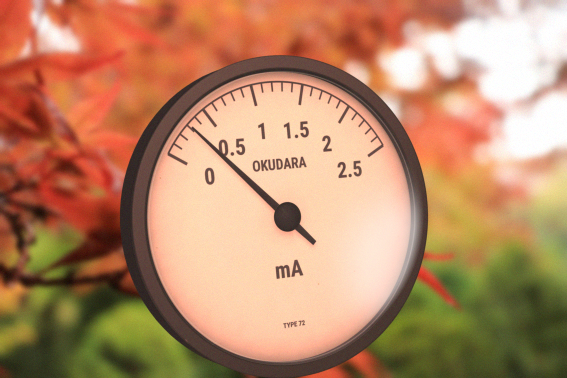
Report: 0.3,mA
